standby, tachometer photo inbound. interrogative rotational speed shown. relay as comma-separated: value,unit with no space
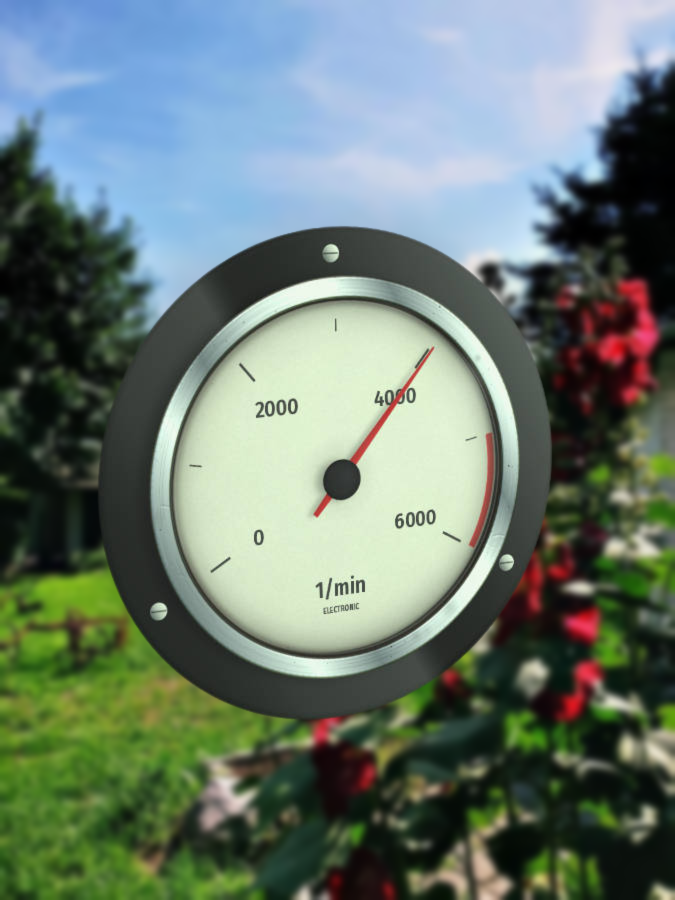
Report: 4000,rpm
